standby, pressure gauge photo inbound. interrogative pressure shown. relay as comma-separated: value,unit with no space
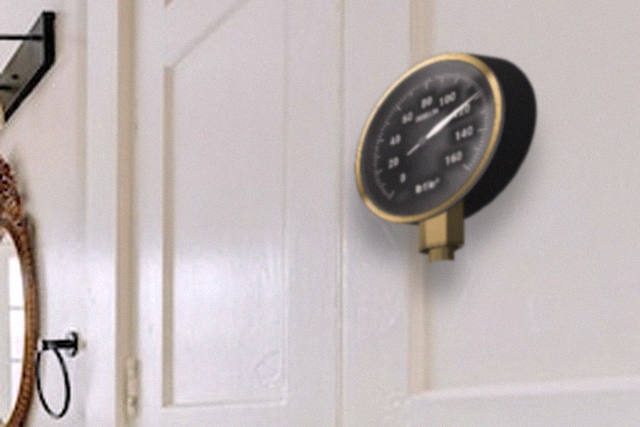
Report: 120,psi
